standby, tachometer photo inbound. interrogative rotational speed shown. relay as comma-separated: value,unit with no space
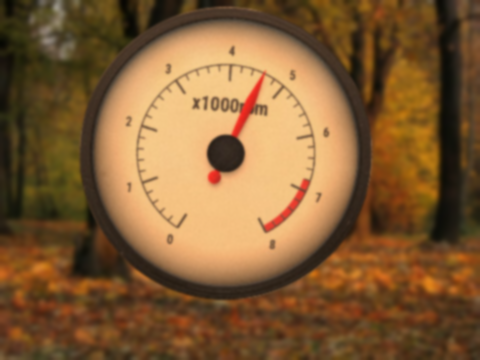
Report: 4600,rpm
